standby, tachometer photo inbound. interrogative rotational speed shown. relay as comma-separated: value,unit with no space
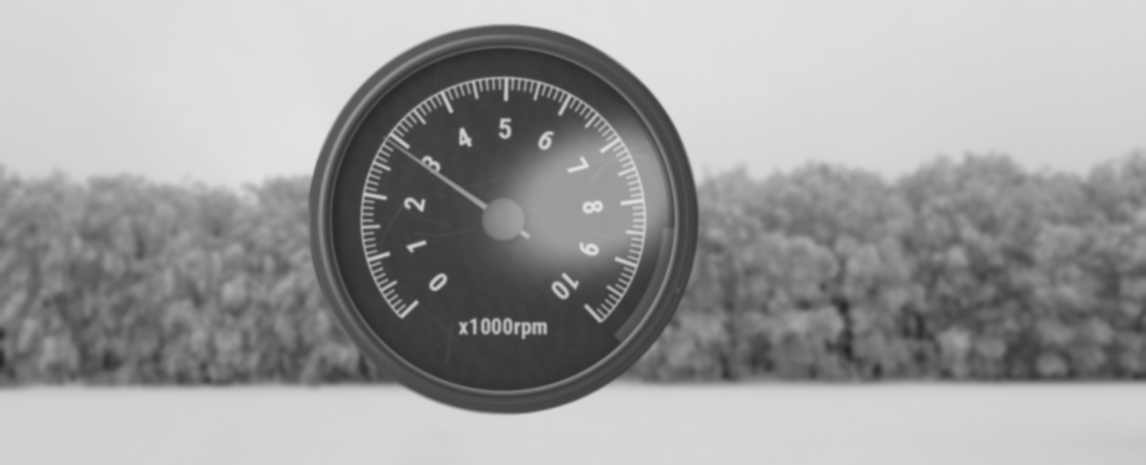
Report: 2900,rpm
